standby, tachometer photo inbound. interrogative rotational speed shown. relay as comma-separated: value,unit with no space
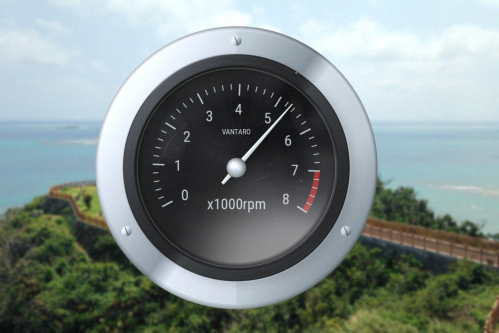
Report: 5300,rpm
